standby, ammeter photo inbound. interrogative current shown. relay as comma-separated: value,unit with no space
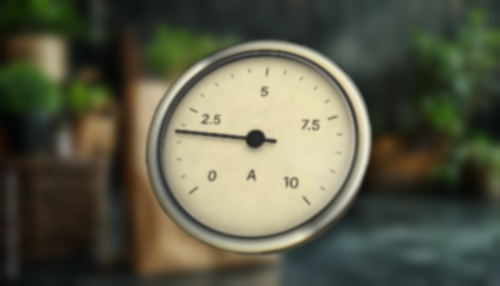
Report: 1.75,A
